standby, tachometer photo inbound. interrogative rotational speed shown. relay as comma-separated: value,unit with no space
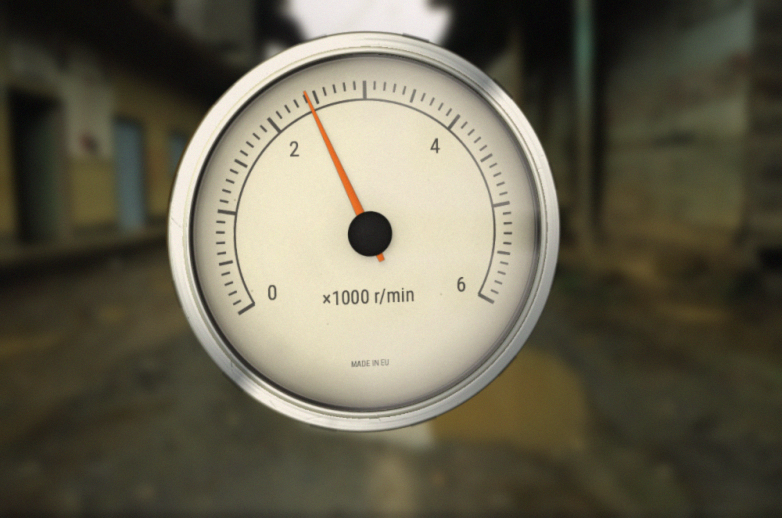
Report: 2400,rpm
